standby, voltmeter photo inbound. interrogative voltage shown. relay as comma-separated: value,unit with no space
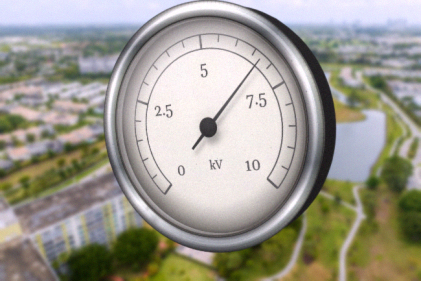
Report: 6.75,kV
